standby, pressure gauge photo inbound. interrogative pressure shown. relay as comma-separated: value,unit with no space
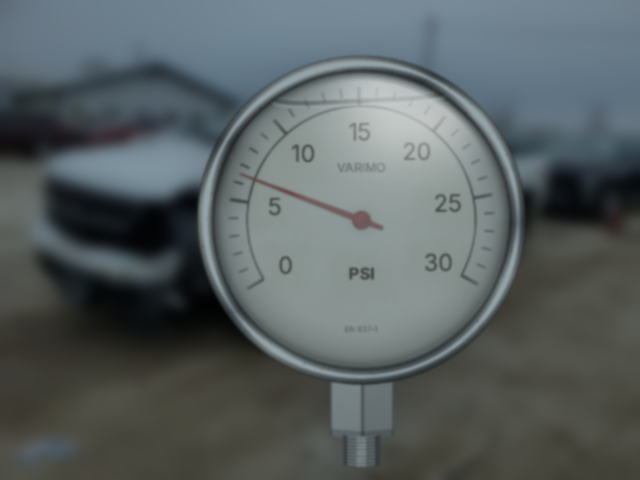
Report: 6.5,psi
